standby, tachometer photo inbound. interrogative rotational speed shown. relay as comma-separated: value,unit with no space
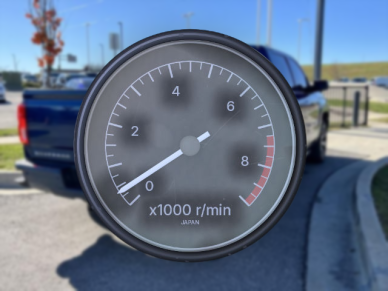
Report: 375,rpm
